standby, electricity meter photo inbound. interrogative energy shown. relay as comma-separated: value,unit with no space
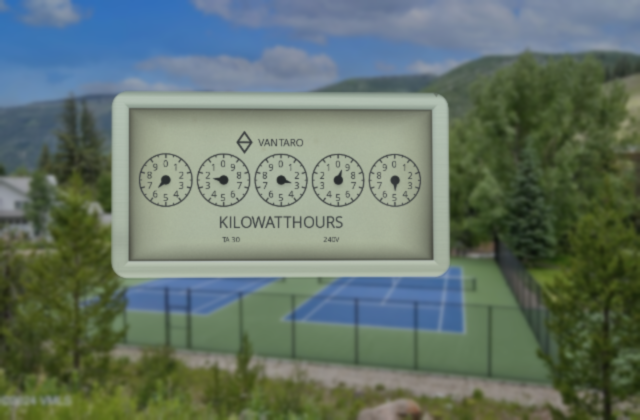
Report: 62295,kWh
